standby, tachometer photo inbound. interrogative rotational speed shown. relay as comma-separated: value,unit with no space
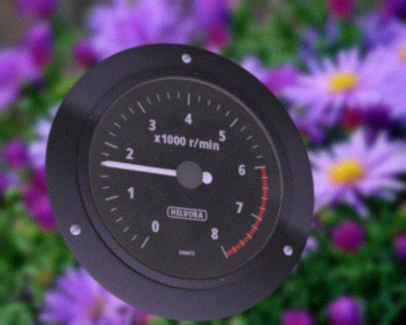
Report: 1600,rpm
